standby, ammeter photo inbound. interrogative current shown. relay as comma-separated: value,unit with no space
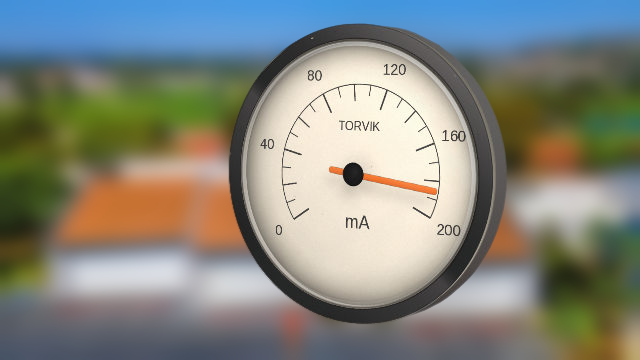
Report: 185,mA
